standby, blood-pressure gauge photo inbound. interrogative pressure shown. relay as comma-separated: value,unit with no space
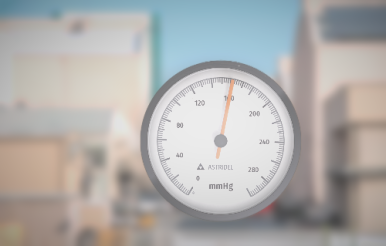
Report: 160,mmHg
